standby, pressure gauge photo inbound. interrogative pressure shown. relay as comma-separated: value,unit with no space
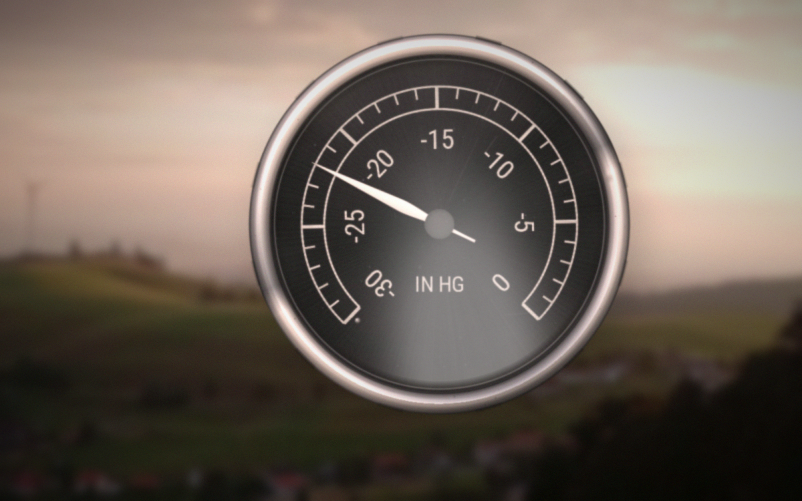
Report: -22,inHg
